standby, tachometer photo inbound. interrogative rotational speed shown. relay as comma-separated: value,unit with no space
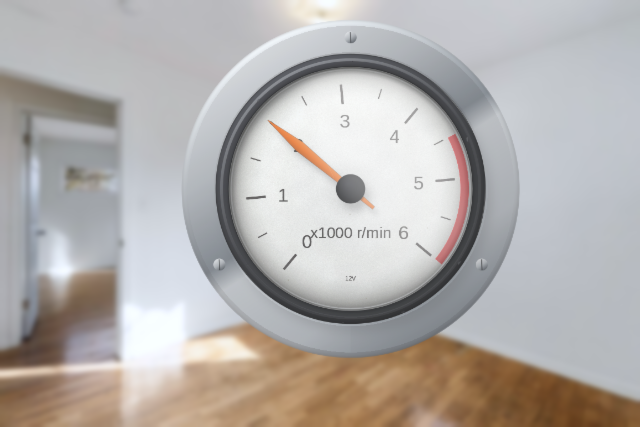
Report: 2000,rpm
